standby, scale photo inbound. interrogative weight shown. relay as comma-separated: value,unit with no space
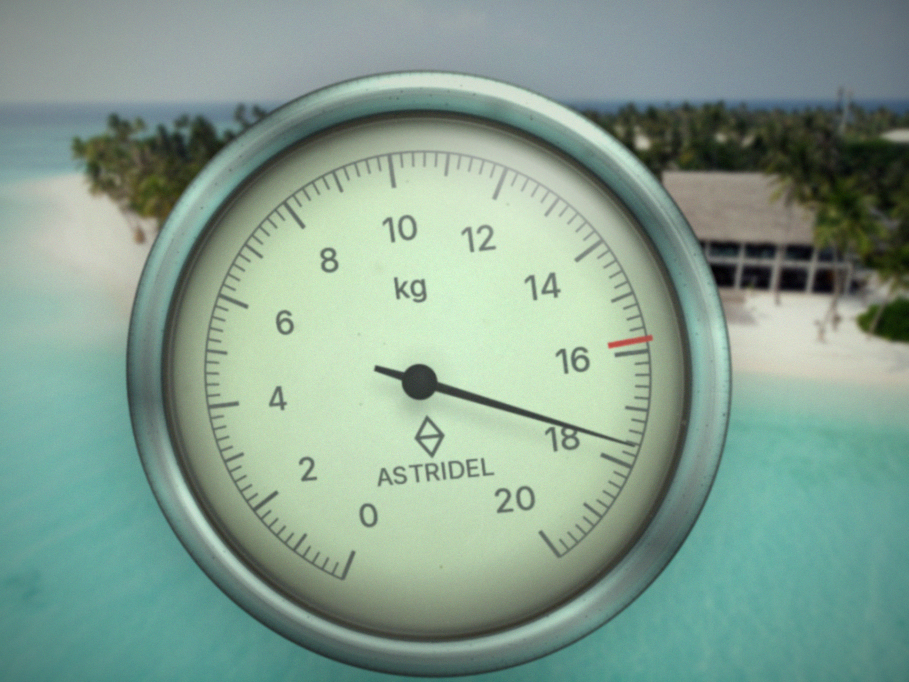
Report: 17.6,kg
